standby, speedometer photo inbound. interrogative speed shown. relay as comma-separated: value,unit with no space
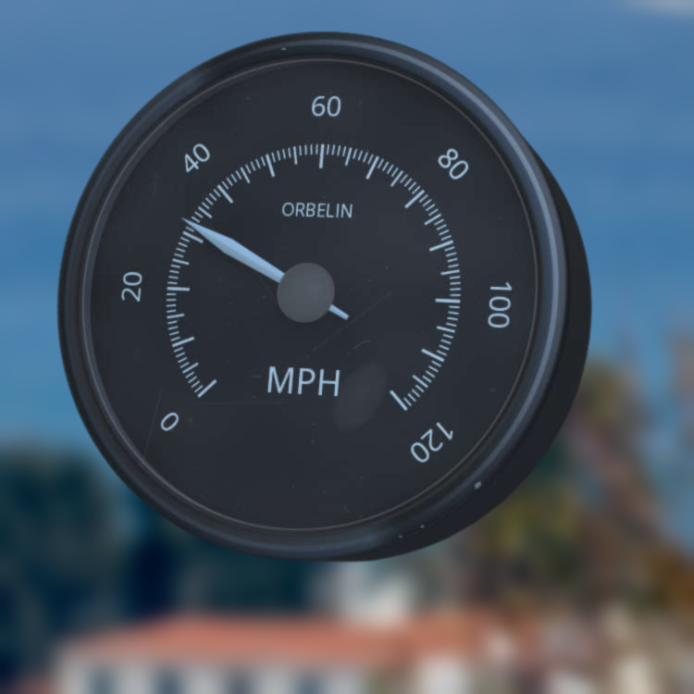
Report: 32,mph
